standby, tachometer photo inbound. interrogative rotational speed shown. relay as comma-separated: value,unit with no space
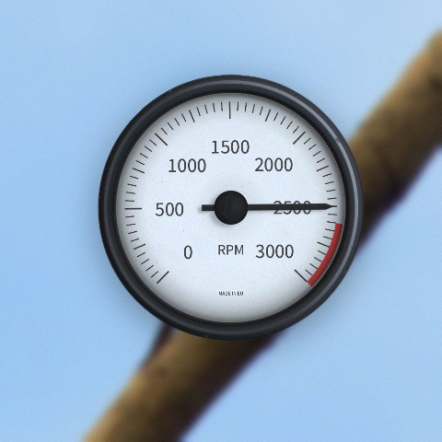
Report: 2500,rpm
